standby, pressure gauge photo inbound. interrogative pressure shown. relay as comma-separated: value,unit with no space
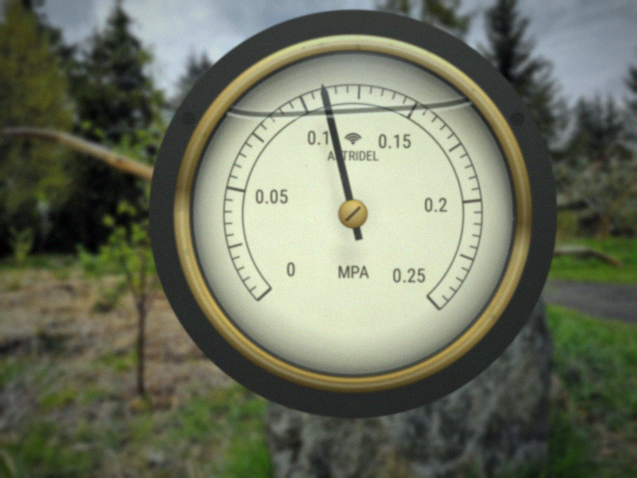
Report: 0.11,MPa
